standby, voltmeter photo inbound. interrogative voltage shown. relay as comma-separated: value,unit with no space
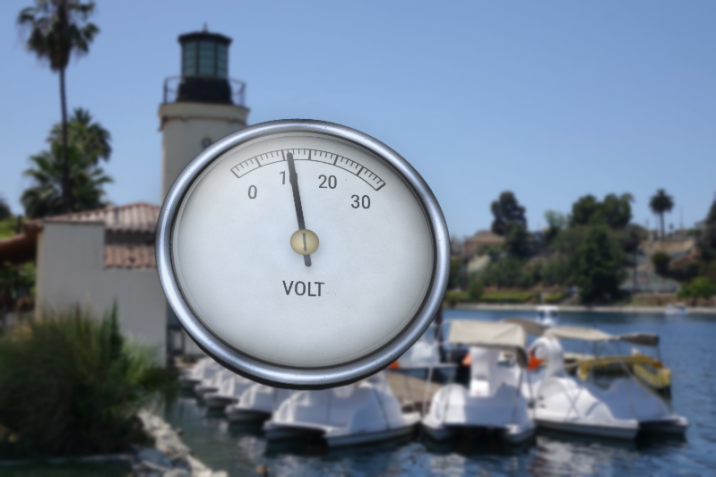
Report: 11,V
